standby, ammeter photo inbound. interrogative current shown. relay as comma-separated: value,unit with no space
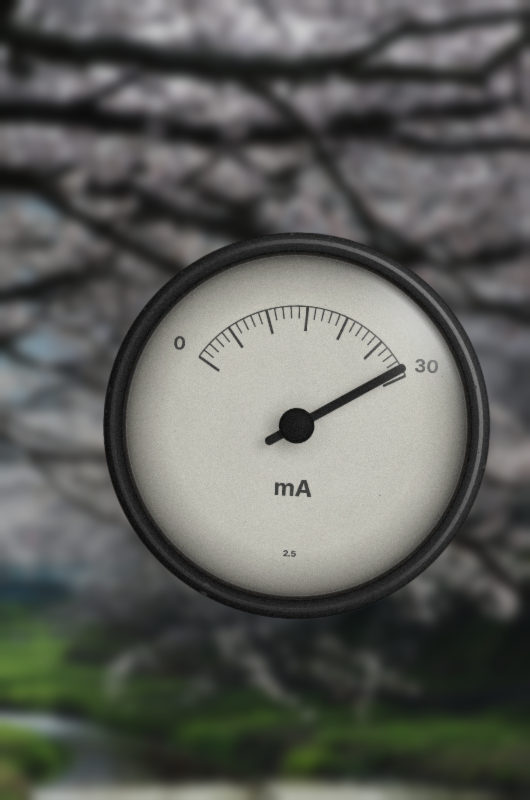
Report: 29,mA
